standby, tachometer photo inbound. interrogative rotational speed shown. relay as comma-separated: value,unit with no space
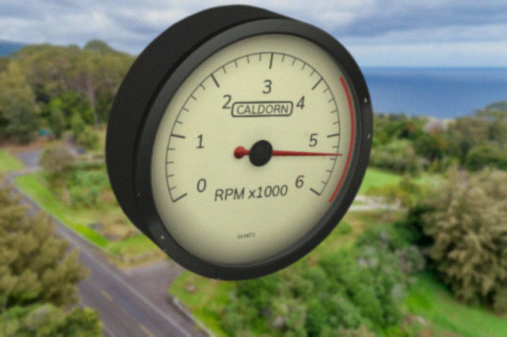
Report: 5300,rpm
